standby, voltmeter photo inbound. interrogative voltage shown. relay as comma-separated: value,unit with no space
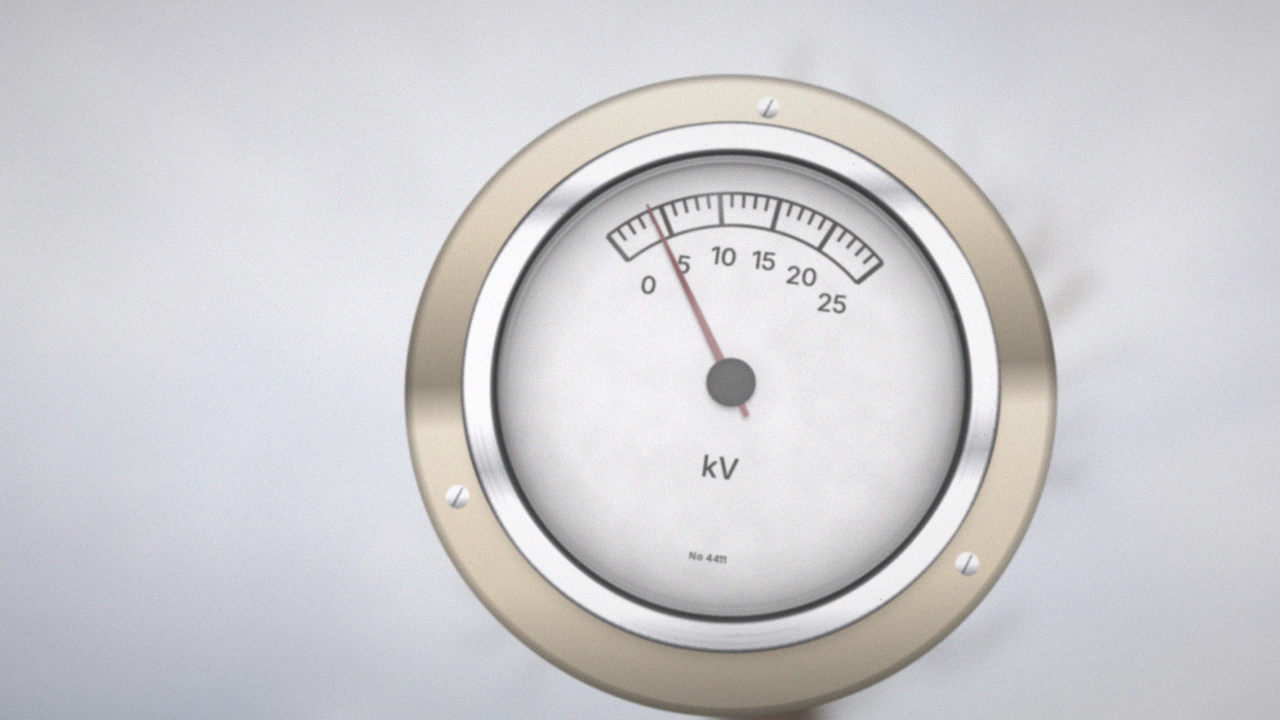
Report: 4,kV
